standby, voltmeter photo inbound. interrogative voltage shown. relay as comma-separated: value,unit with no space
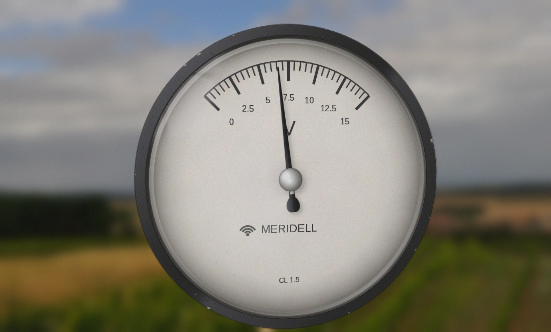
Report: 6.5,V
